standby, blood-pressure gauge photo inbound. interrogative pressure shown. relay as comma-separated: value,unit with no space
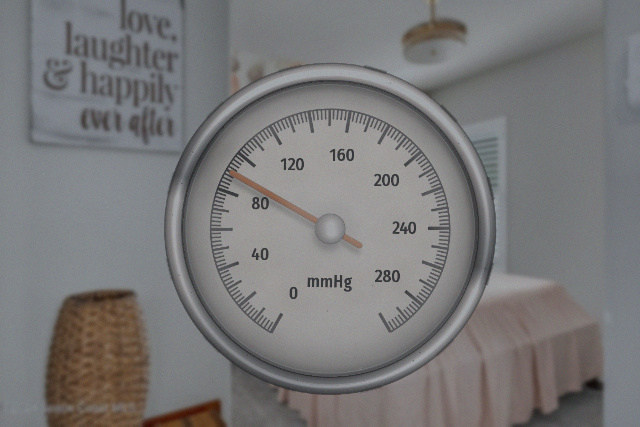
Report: 90,mmHg
